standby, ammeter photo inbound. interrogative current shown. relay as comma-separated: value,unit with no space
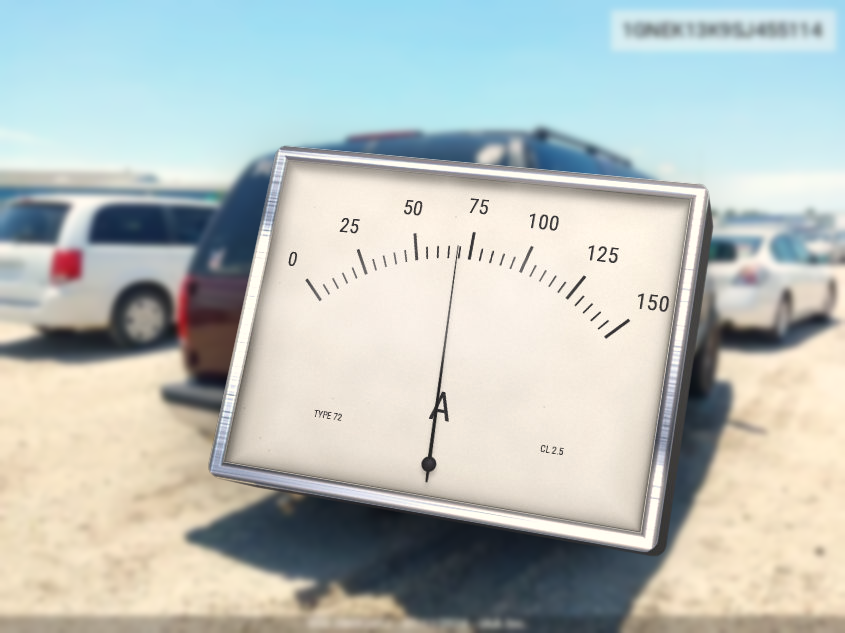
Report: 70,A
